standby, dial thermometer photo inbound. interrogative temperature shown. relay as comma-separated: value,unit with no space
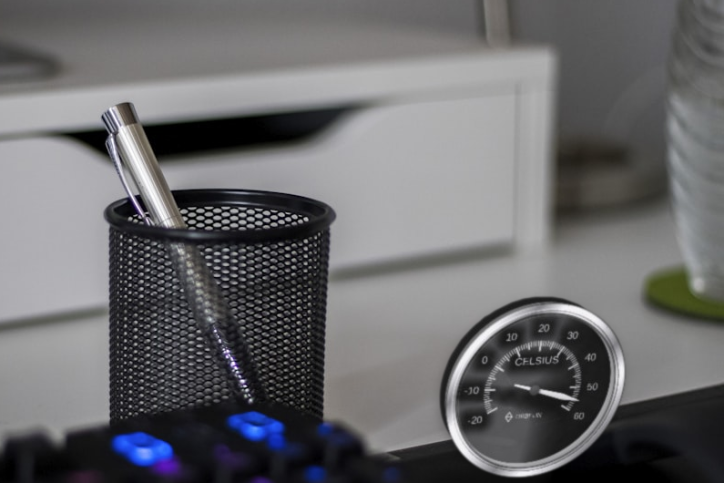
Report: 55,°C
